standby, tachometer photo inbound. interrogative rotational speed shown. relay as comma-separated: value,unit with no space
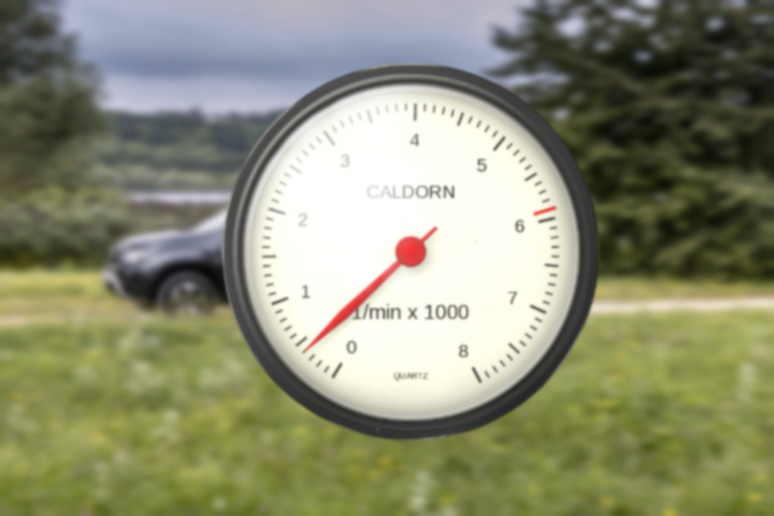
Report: 400,rpm
